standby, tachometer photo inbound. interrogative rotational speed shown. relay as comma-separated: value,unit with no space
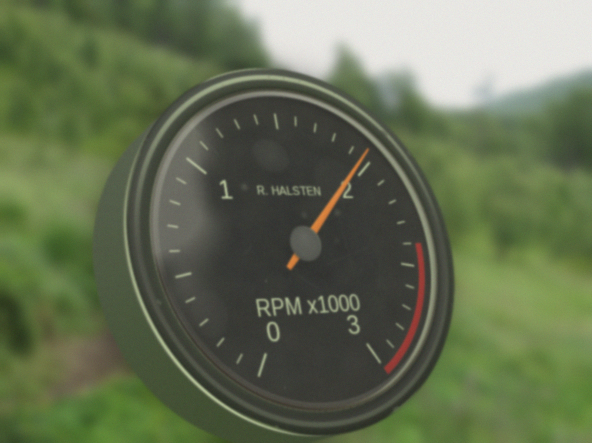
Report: 1950,rpm
